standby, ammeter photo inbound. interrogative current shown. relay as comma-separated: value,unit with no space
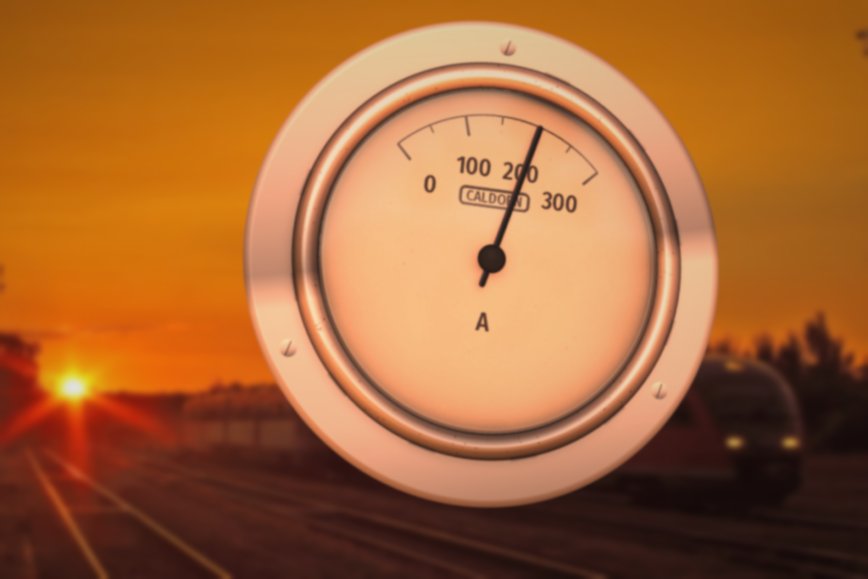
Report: 200,A
